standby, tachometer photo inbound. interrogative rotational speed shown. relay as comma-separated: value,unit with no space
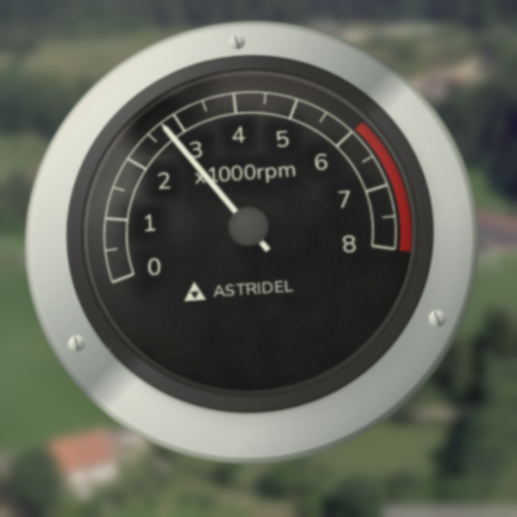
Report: 2750,rpm
